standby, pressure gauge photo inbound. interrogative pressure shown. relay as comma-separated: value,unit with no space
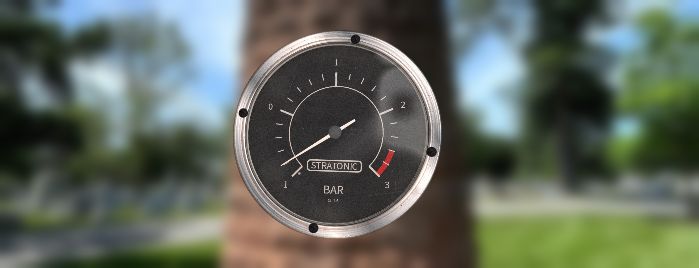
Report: -0.8,bar
